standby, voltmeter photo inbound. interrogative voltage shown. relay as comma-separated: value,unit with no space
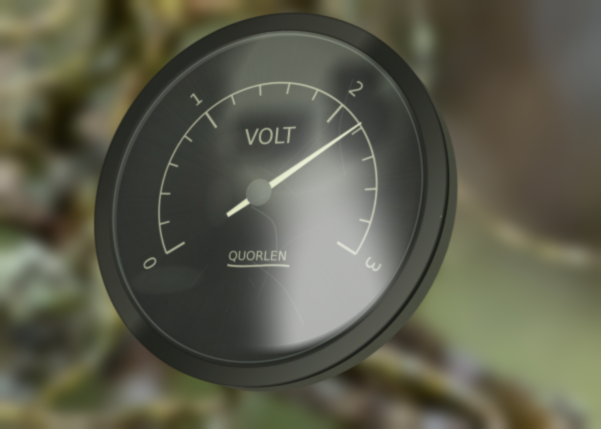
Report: 2.2,V
